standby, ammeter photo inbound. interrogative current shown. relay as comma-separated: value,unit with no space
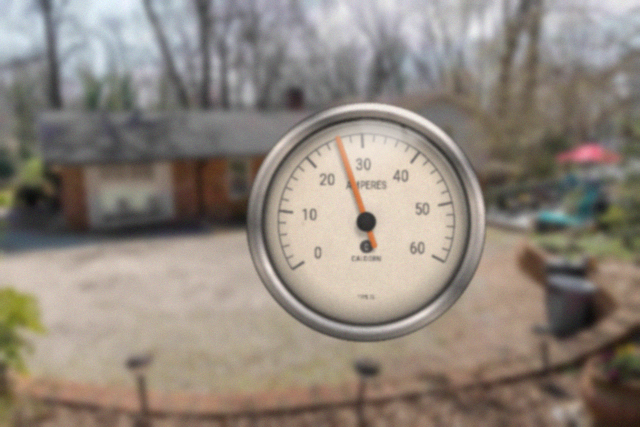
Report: 26,A
